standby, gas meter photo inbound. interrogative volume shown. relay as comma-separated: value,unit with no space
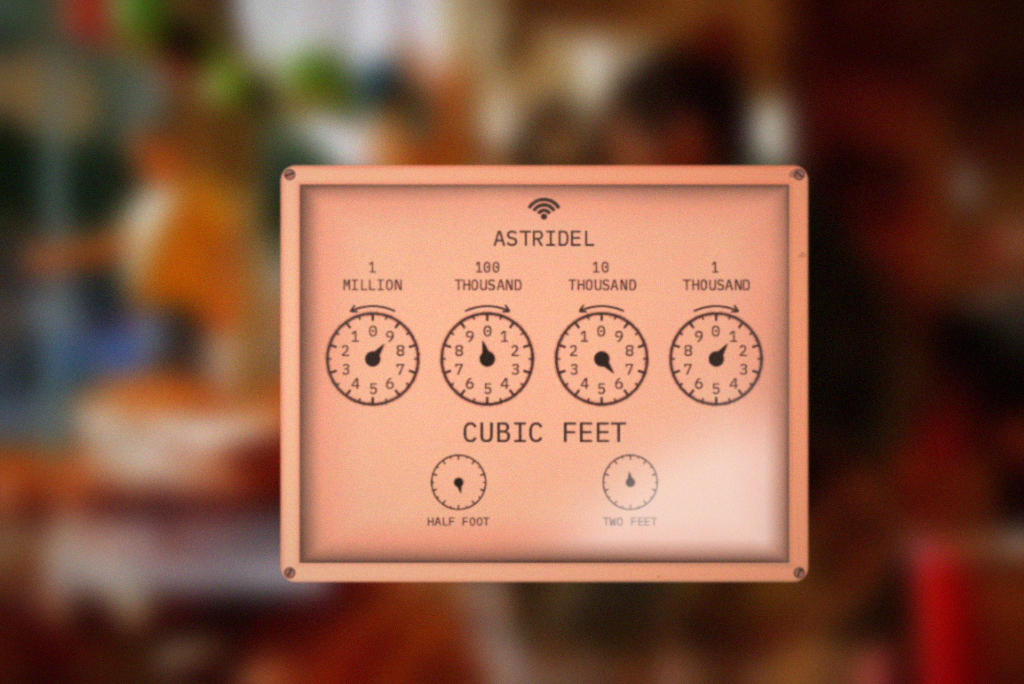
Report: 896100,ft³
